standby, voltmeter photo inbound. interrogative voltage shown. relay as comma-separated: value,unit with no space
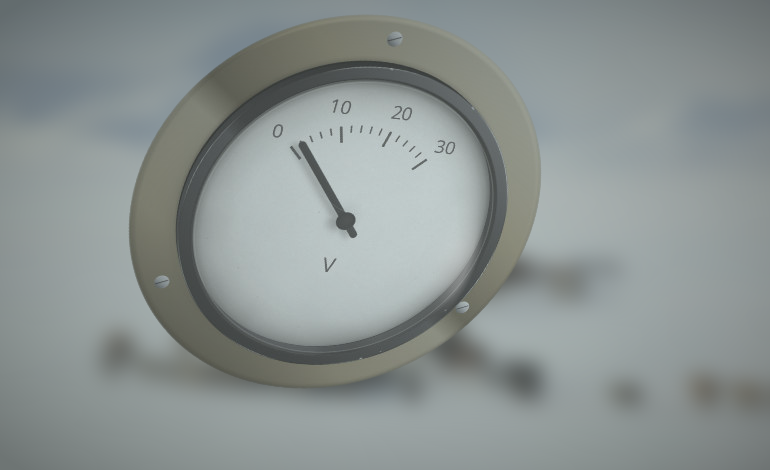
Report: 2,V
